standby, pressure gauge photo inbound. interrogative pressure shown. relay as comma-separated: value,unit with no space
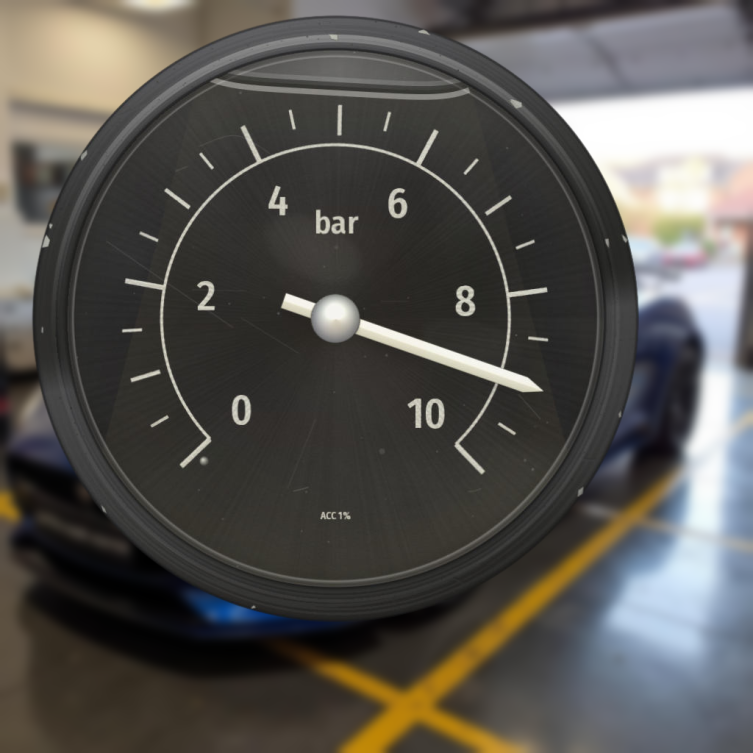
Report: 9,bar
